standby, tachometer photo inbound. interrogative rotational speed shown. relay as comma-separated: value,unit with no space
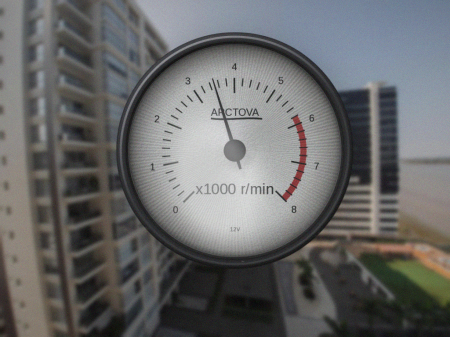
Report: 3500,rpm
